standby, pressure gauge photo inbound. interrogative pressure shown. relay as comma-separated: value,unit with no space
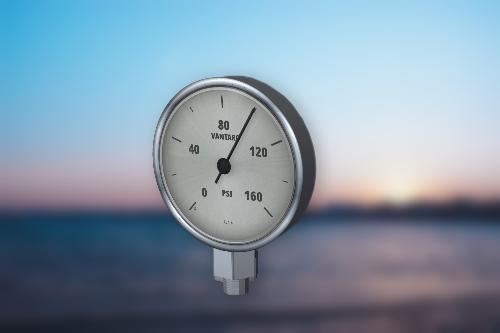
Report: 100,psi
